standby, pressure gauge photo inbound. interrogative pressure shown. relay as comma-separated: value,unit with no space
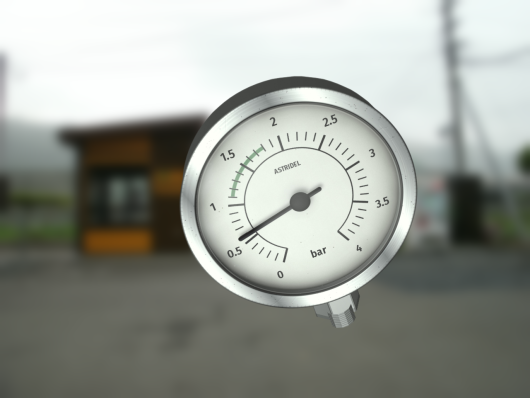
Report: 0.6,bar
